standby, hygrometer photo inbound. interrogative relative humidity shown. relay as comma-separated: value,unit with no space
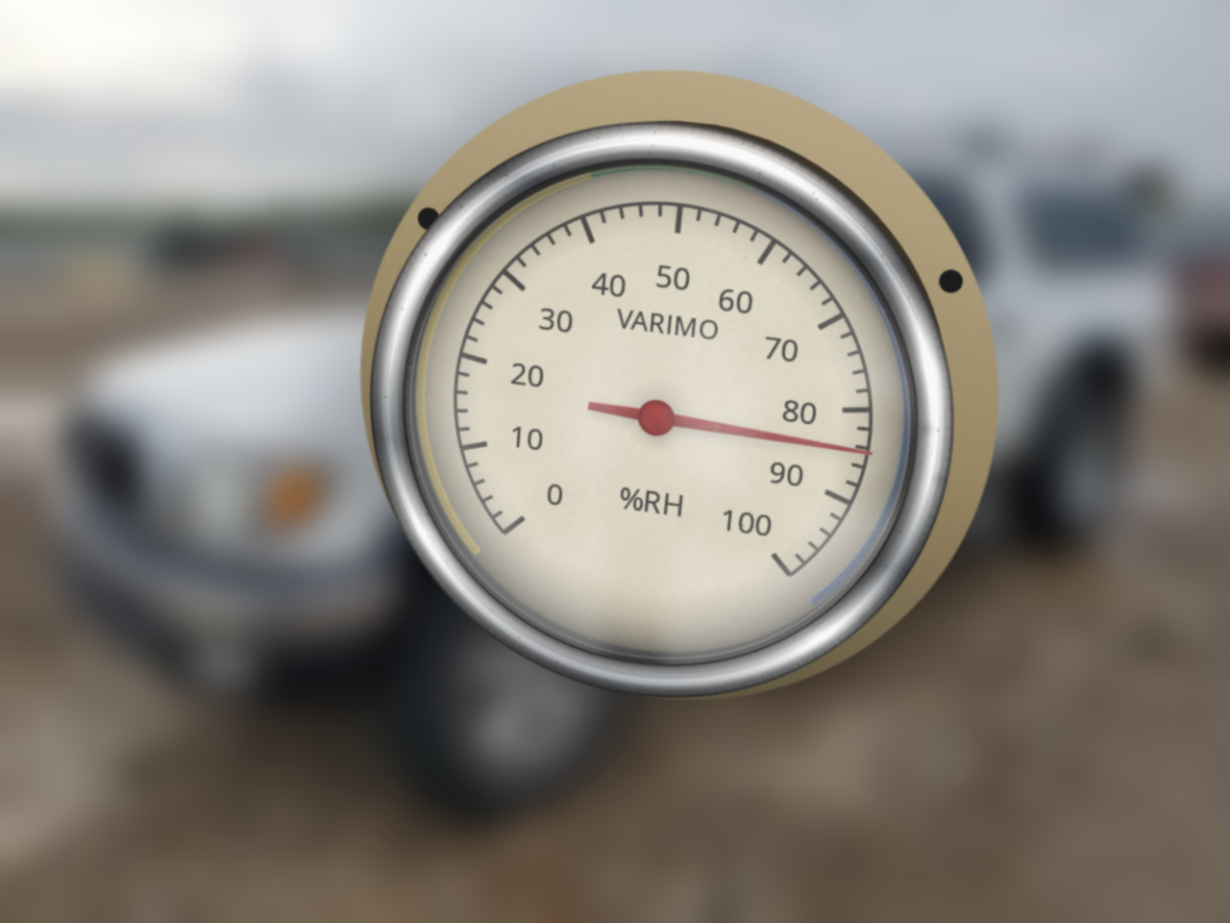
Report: 84,%
